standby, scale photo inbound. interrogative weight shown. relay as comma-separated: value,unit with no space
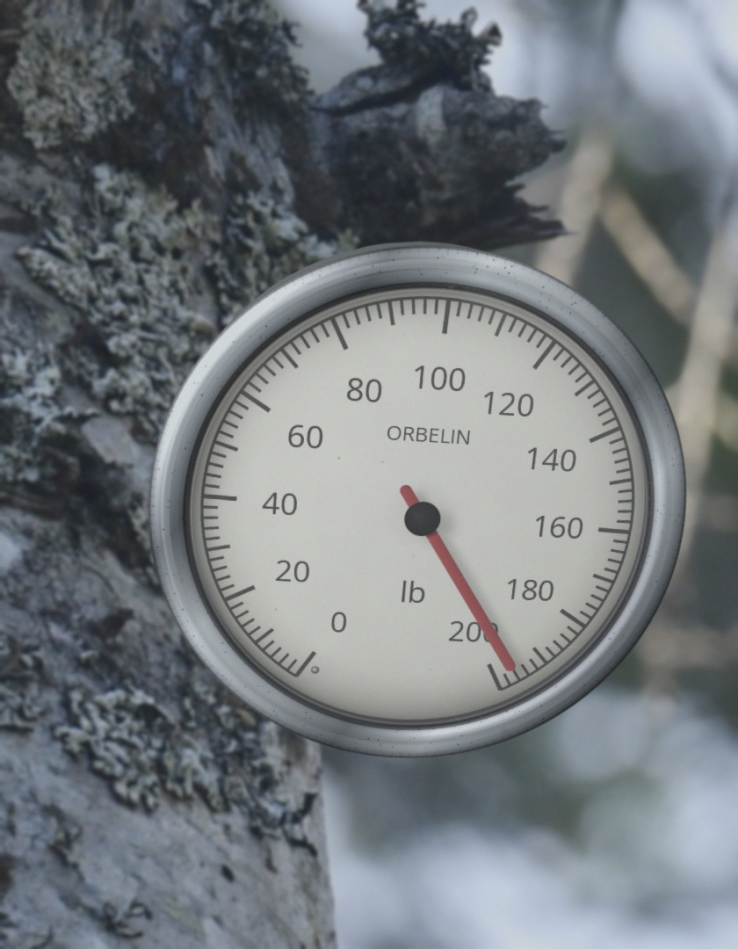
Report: 196,lb
